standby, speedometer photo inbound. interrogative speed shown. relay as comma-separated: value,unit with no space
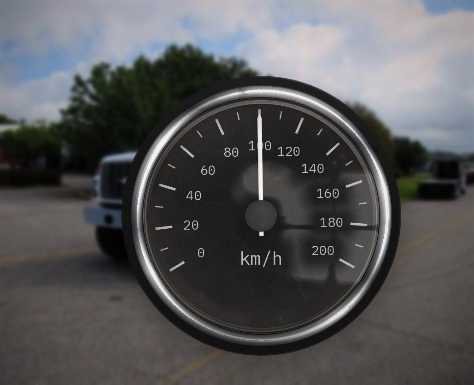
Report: 100,km/h
